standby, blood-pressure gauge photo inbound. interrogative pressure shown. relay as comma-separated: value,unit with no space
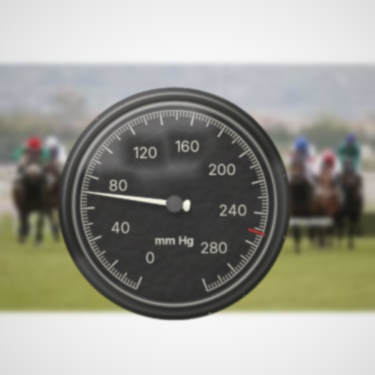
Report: 70,mmHg
